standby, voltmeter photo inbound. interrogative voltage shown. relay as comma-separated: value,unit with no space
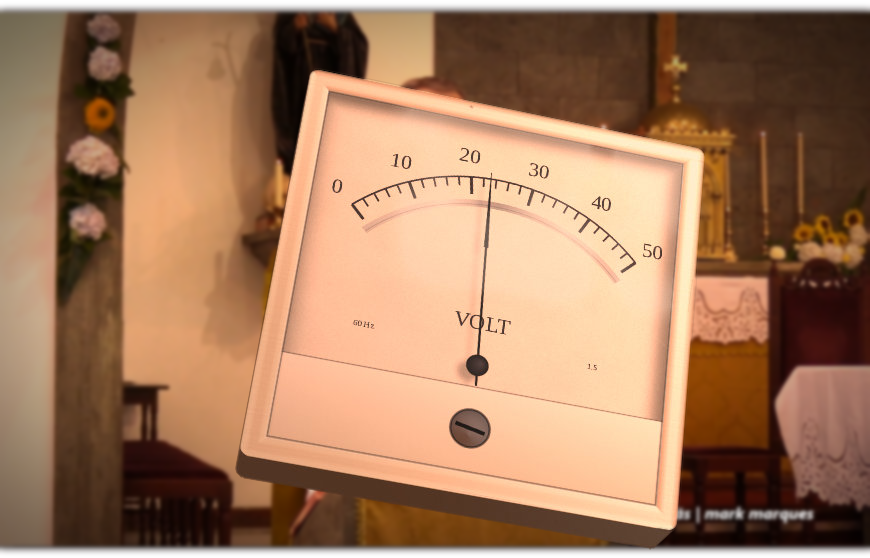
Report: 23,V
